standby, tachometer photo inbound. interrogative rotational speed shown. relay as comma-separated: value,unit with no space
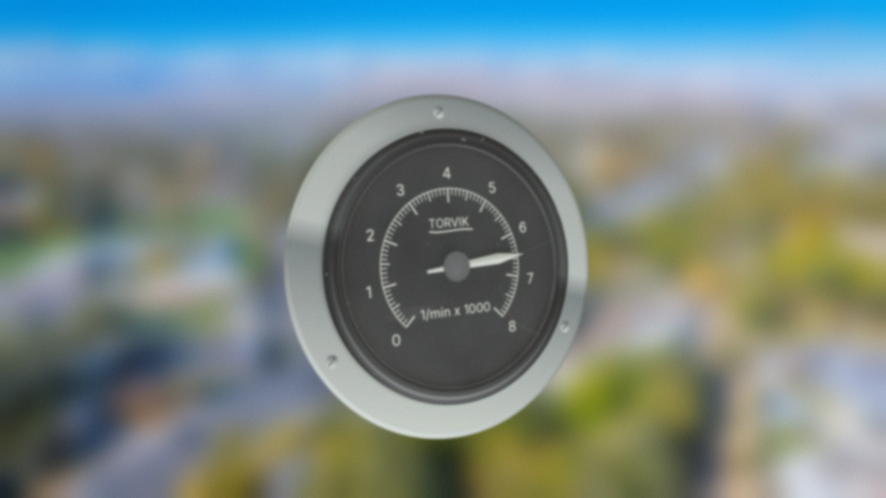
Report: 6500,rpm
